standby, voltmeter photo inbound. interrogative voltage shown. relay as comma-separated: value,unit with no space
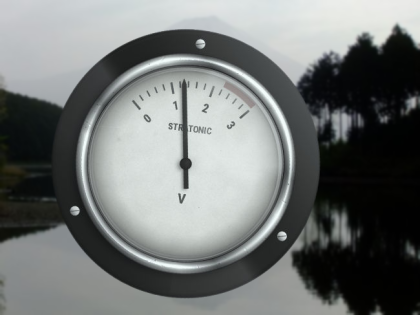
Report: 1.3,V
